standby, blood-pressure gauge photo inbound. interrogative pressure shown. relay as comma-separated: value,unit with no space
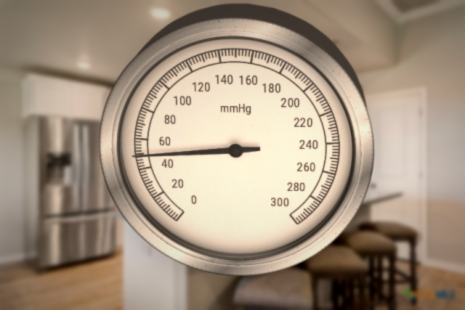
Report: 50,mmHg
